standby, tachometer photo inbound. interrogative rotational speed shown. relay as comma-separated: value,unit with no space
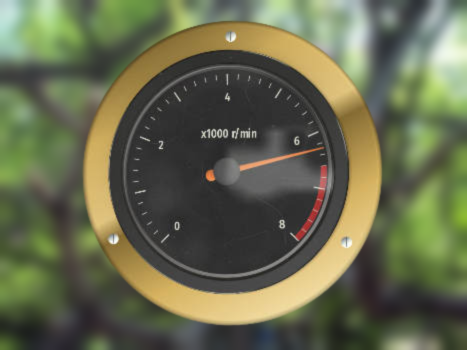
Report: 6300,rpm
